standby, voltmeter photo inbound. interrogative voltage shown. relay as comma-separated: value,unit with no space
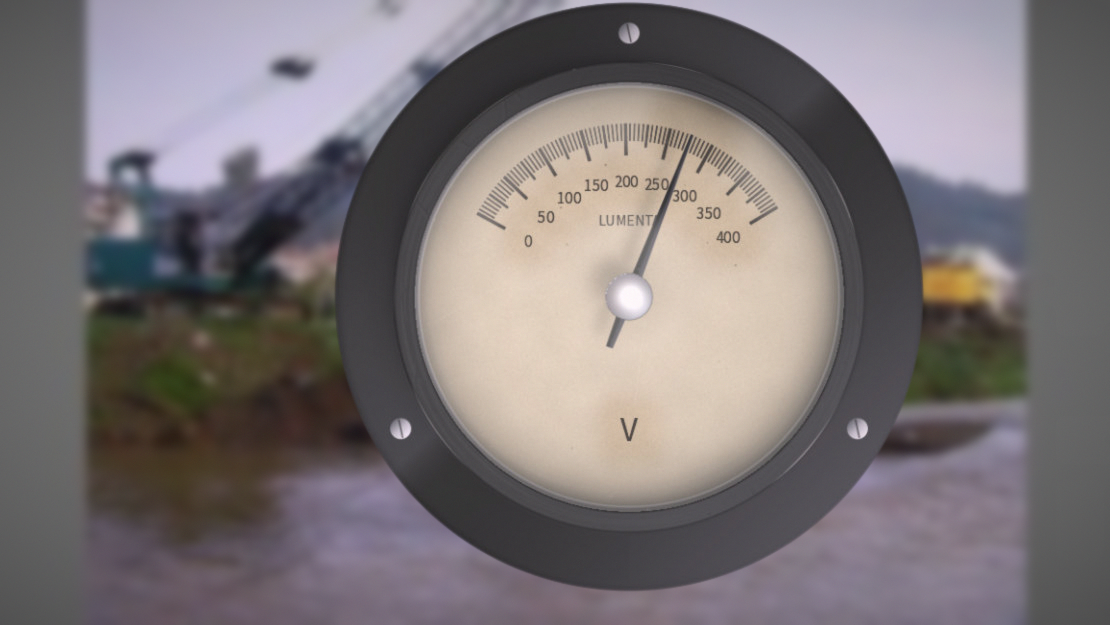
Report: 275,V
